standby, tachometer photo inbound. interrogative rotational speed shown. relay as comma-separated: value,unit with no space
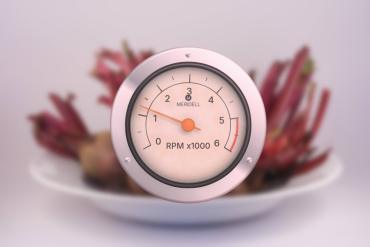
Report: 1250,rpm
